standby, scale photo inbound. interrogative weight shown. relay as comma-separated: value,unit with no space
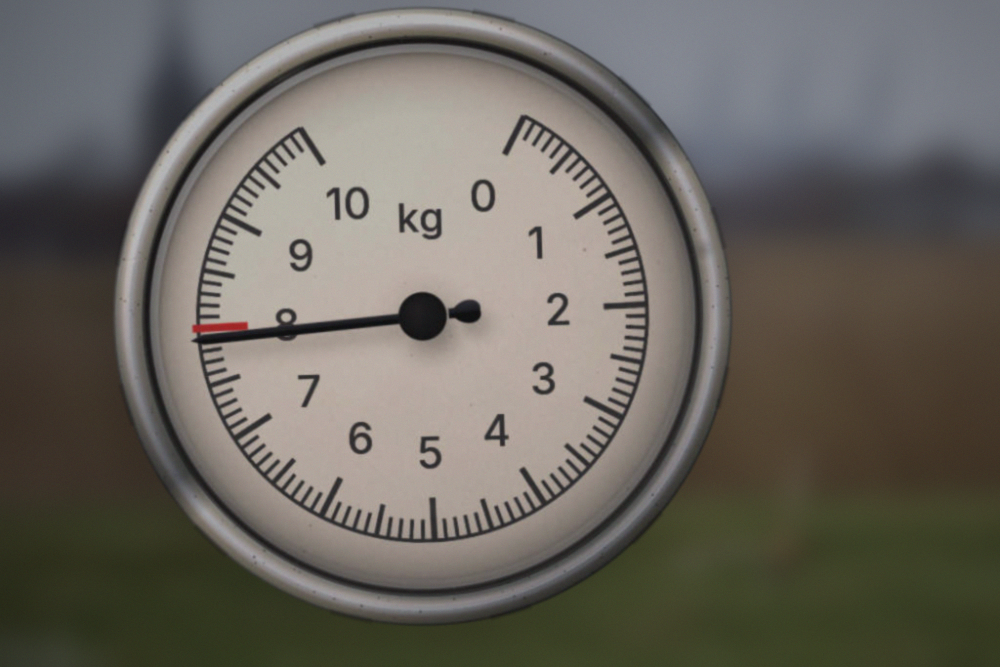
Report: 7.9,kg
